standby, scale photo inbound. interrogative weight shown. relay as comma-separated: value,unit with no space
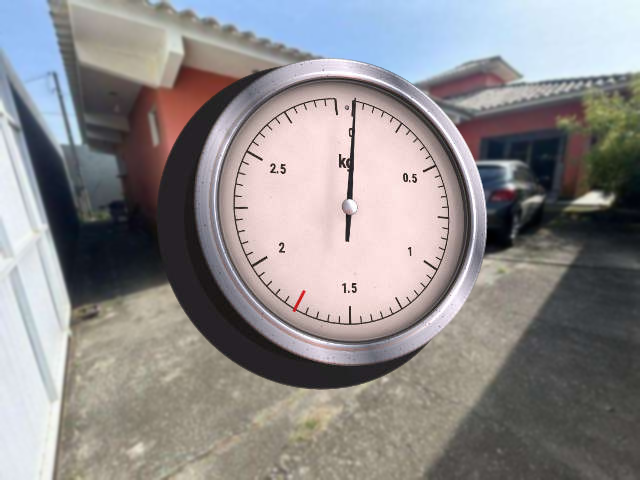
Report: 0,kg
